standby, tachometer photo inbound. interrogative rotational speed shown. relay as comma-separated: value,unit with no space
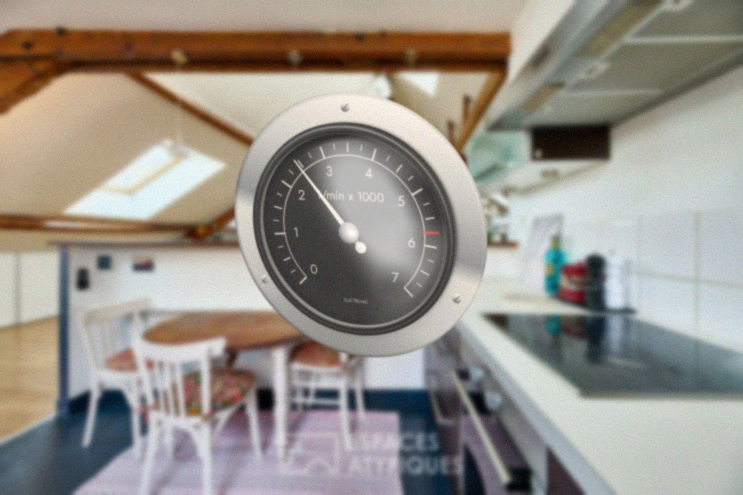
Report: 2500,rpm
